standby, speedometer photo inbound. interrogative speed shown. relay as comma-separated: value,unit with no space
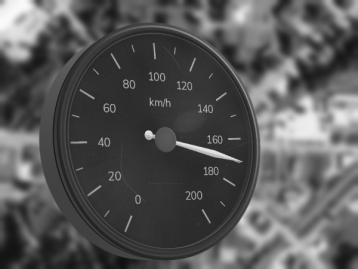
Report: 170,km/h
